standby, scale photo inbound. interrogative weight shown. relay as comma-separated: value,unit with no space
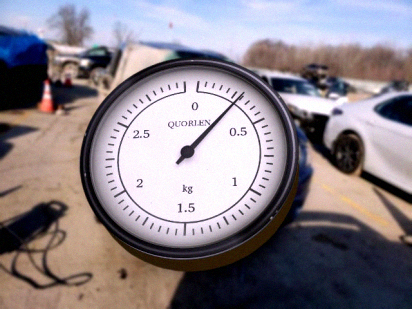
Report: 0.3,kg
